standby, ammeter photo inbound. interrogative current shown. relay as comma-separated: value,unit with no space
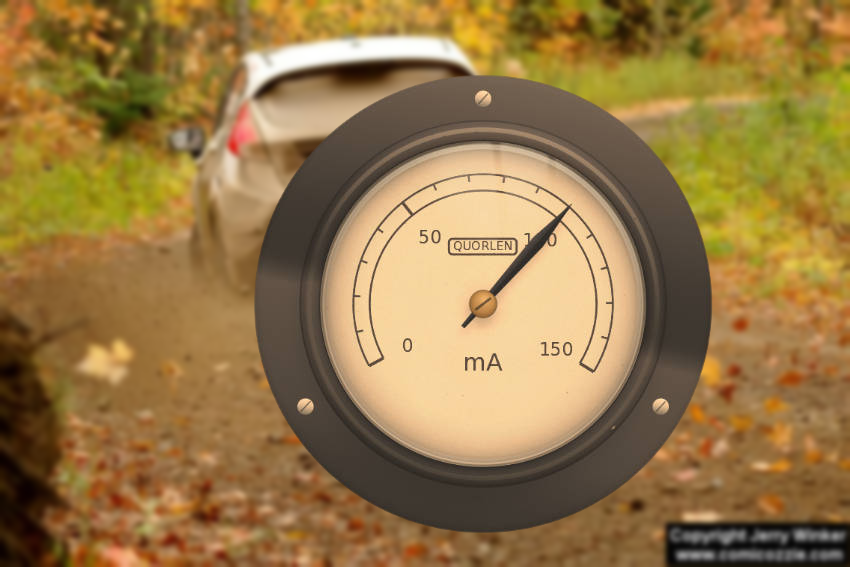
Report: 100,mA
